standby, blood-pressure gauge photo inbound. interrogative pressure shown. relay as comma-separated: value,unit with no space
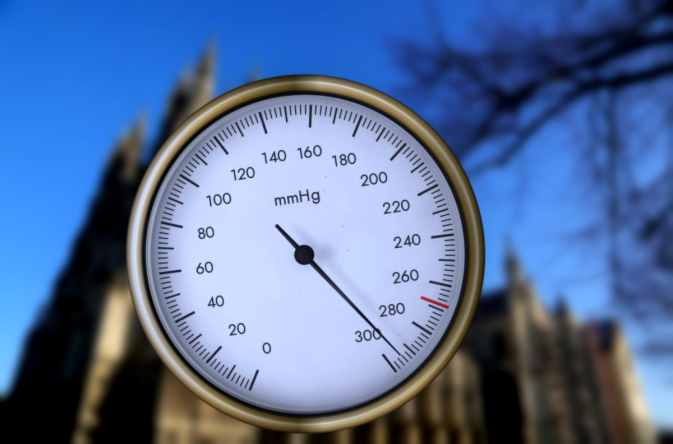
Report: 294,mmHg
